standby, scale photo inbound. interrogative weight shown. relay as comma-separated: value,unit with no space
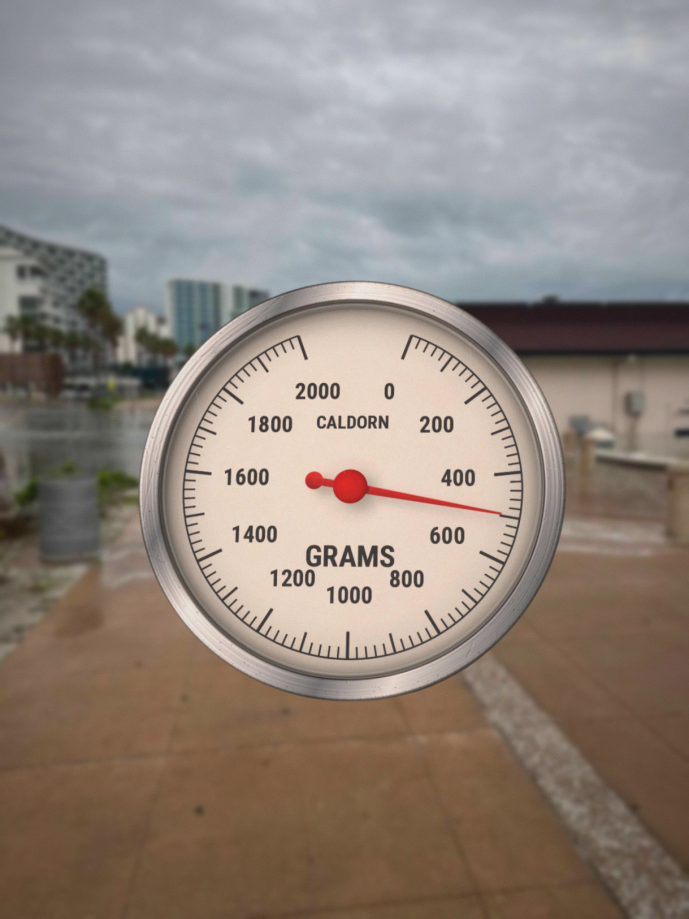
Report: 500,g
